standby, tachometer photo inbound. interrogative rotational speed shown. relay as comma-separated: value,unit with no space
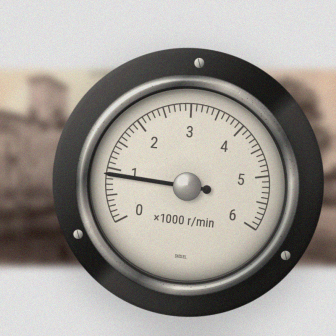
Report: 900,rpm
